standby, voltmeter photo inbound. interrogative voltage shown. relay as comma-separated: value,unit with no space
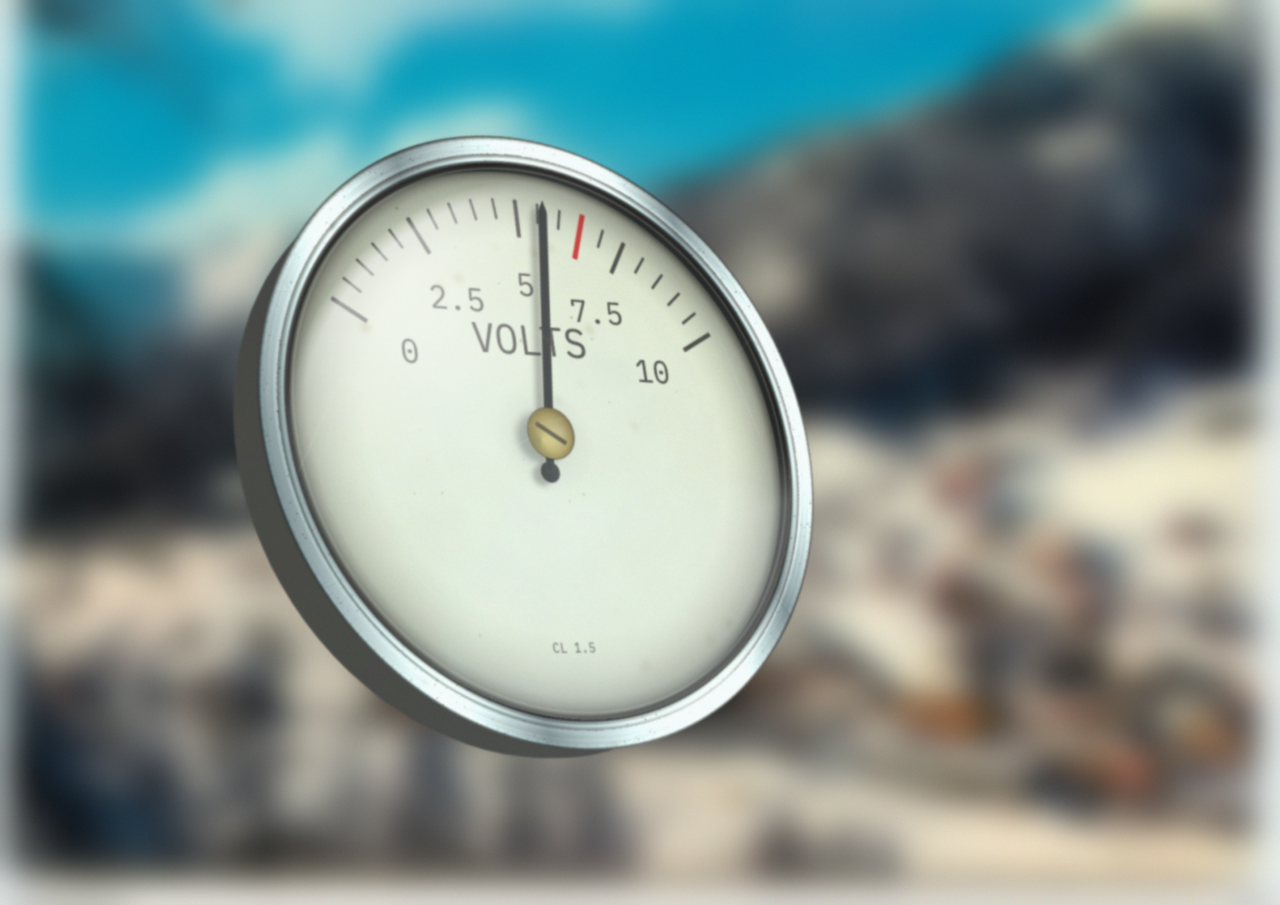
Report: 5.5,V
